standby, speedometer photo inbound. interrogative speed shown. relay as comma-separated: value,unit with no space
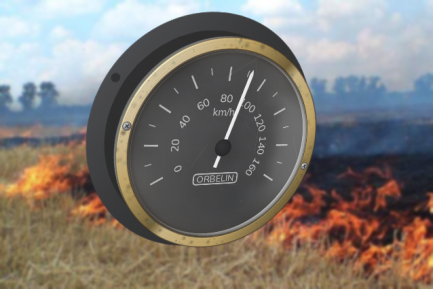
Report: 90,km/h
